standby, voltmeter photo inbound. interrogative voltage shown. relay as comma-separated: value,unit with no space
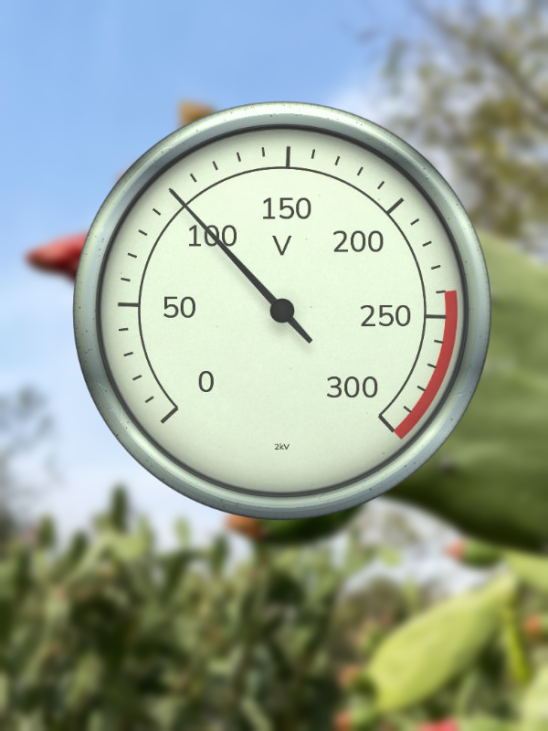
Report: 100,V
